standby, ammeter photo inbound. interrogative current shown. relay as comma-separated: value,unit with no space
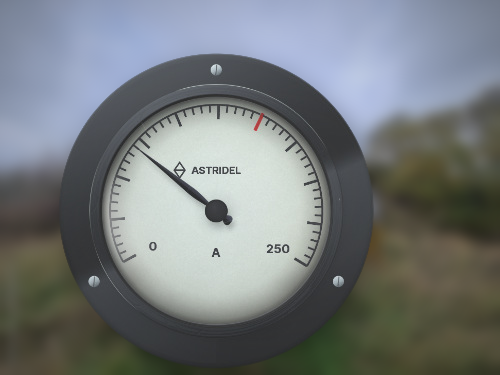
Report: 70,A
